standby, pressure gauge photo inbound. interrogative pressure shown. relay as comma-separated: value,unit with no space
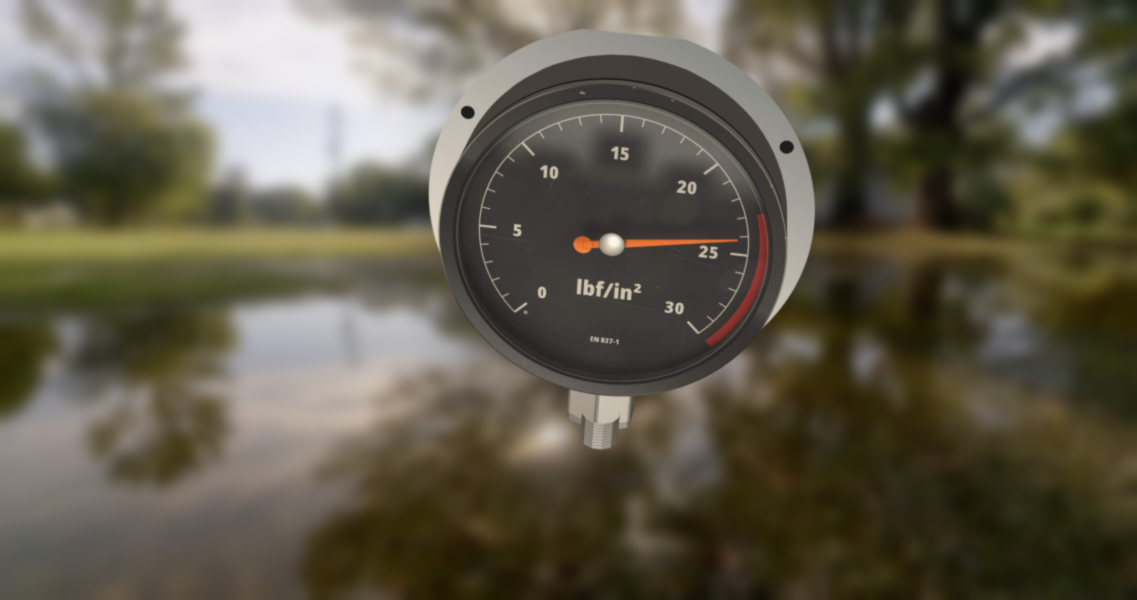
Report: 24,psi
